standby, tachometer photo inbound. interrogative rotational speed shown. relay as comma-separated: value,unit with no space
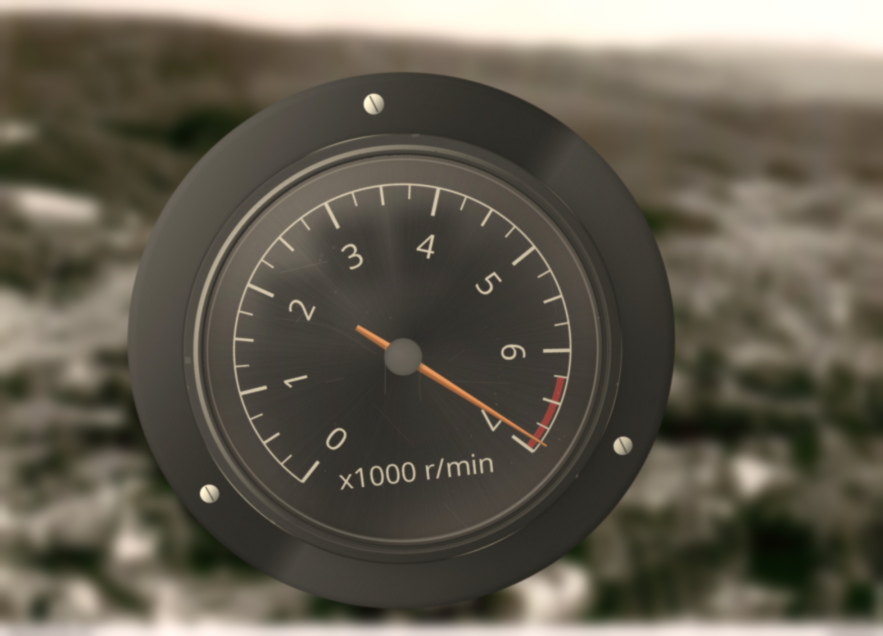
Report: 6875,rpm
